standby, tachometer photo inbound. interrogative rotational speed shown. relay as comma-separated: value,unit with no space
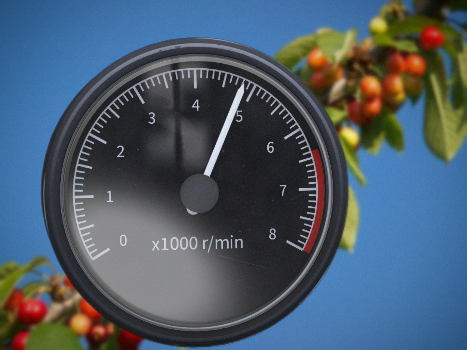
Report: 4800,rpm
